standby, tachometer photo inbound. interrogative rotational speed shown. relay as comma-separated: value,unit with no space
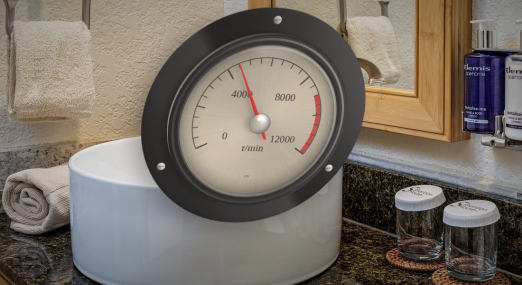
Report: 4500,rpm
